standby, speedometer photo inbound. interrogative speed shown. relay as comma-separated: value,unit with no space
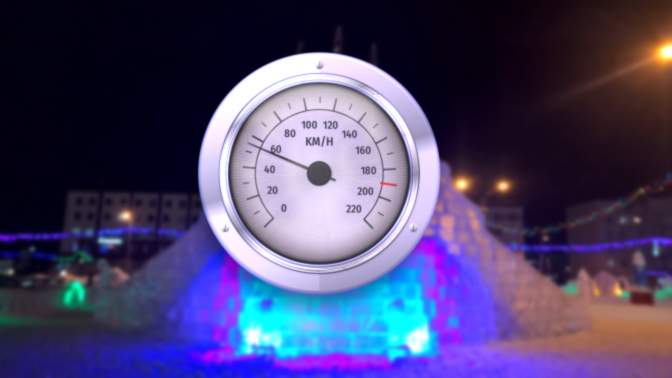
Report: 55,km/h
